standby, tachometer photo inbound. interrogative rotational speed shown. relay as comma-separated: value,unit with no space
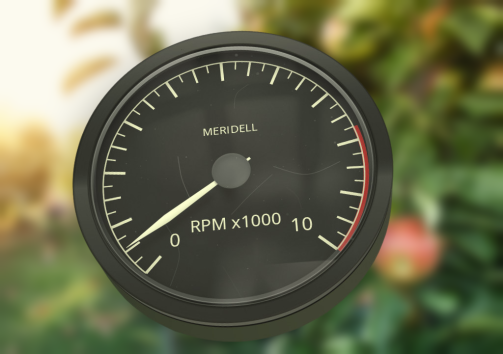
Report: 500,rpm
